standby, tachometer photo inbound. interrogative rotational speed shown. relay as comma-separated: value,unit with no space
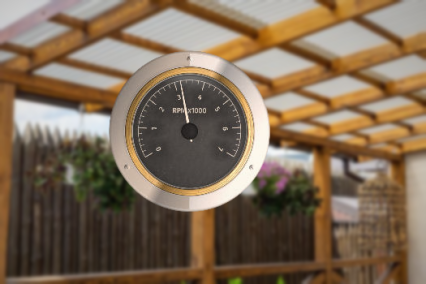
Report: 3200,rpm
